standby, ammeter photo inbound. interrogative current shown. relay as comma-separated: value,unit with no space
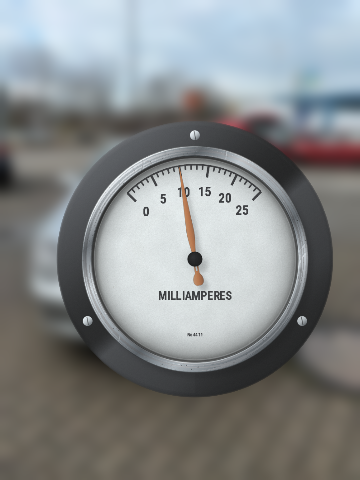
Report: 10,mA
